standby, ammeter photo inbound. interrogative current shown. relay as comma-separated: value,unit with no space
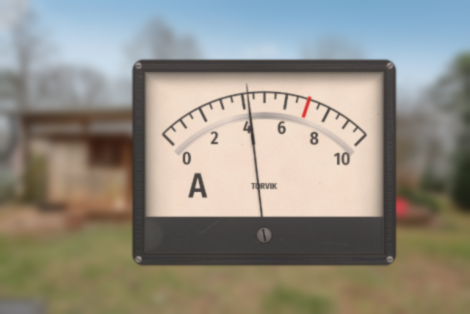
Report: 4.25,A
